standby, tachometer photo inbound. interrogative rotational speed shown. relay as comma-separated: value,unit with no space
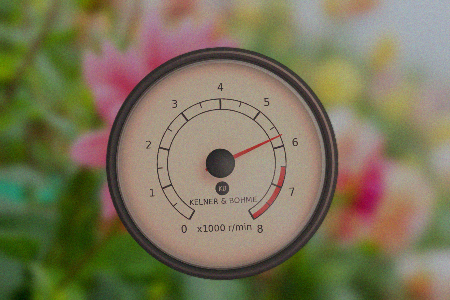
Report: 5750,rpm
